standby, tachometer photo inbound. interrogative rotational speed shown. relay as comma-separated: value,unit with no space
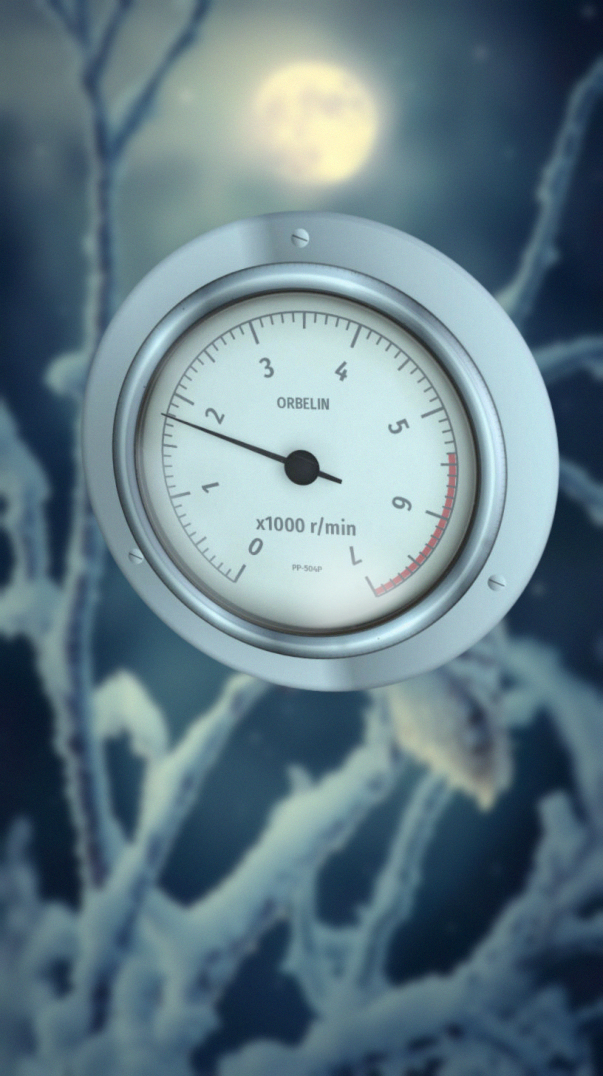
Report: 1800,rpm
